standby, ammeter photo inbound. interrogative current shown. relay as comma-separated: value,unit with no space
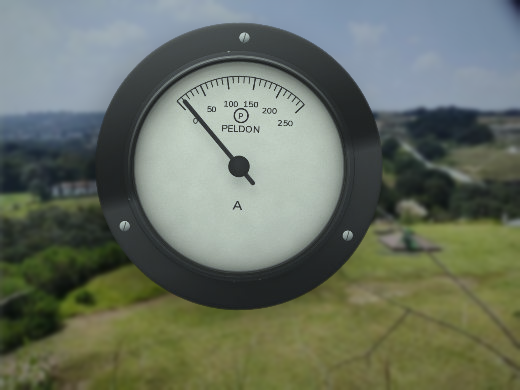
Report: 10,A
